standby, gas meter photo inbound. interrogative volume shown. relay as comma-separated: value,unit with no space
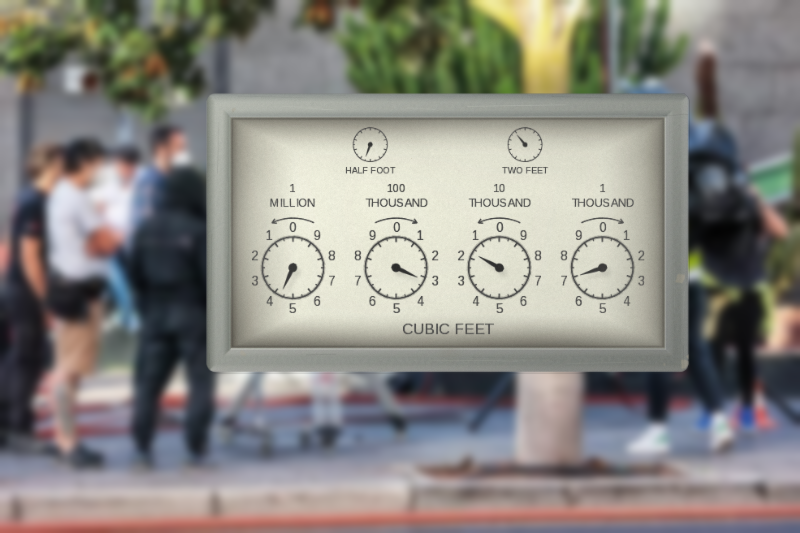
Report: 431700,ft³
